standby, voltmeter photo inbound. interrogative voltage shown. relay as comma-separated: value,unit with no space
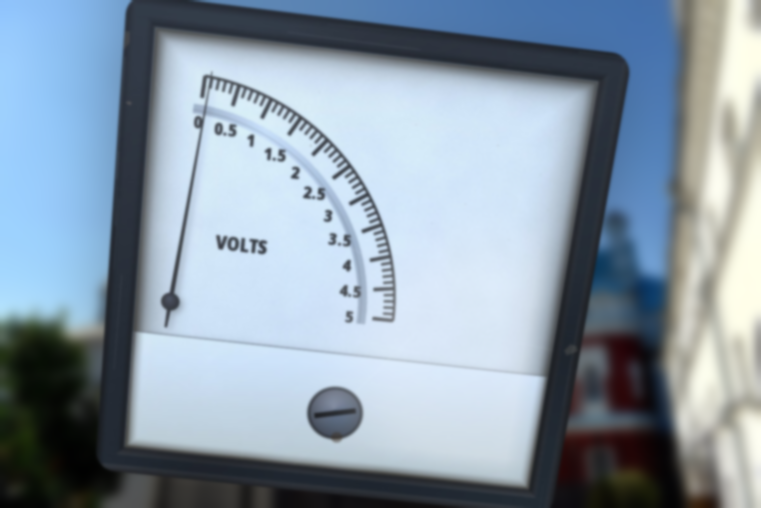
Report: 0.1,V
